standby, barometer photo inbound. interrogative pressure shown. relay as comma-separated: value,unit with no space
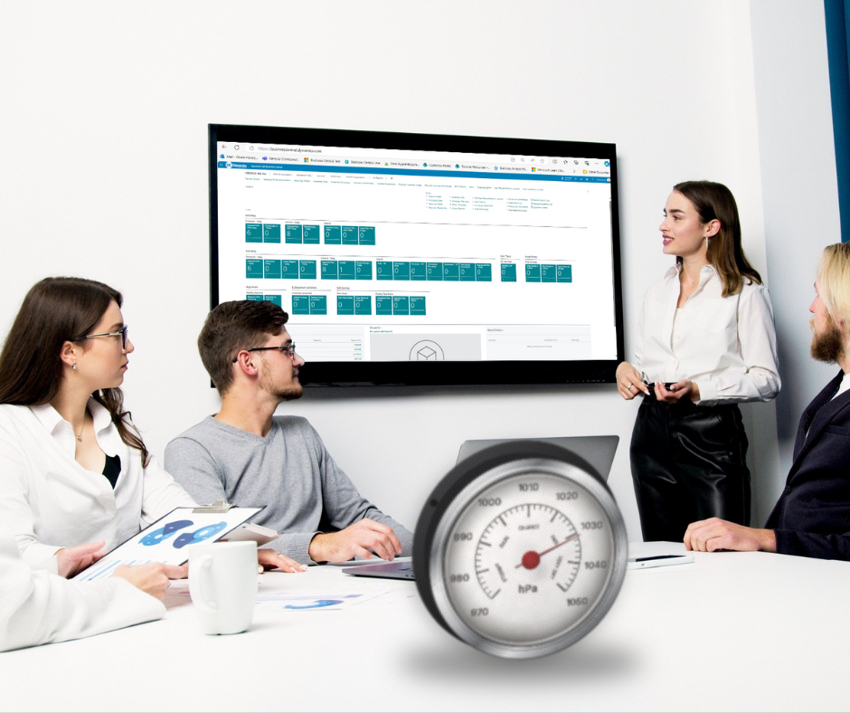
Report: 1030,hPa
